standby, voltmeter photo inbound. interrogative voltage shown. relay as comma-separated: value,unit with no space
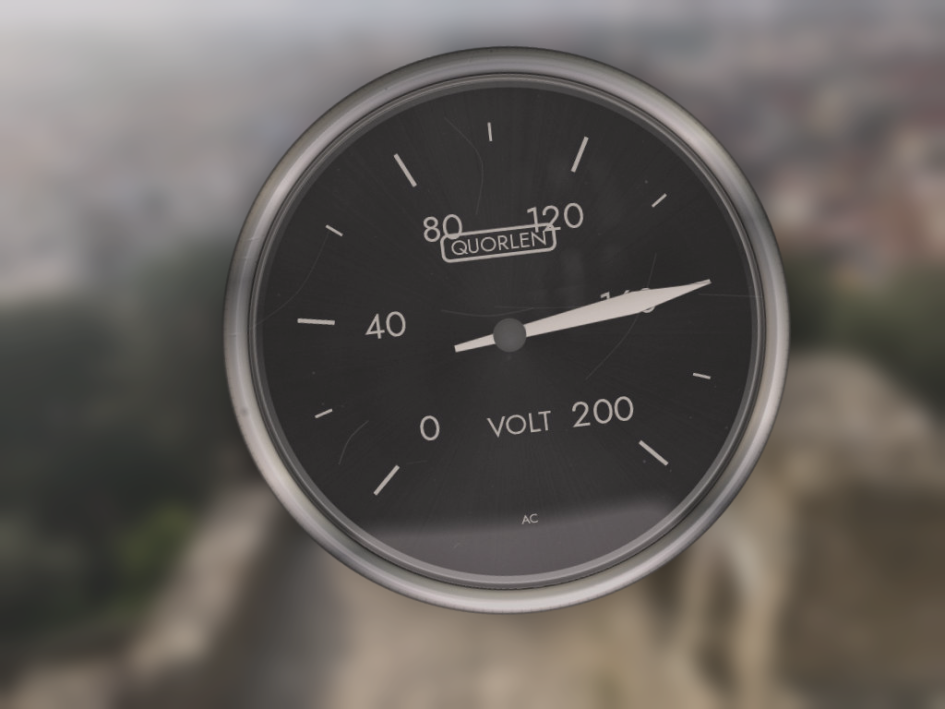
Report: 160,V
